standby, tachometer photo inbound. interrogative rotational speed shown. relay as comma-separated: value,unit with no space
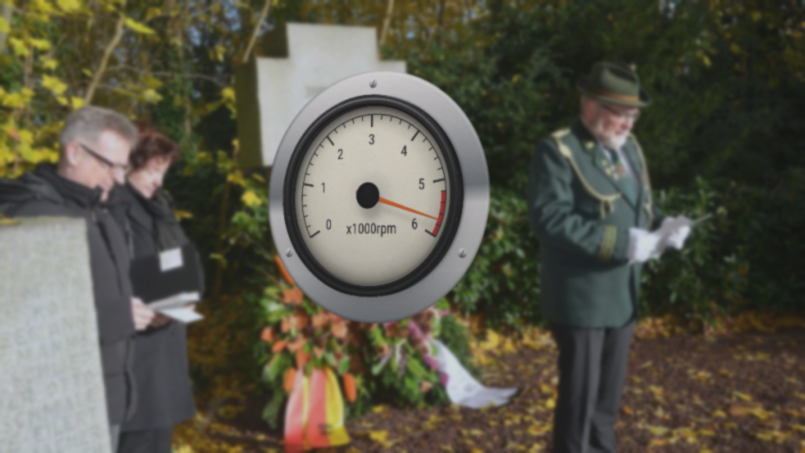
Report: 5700,rpm
